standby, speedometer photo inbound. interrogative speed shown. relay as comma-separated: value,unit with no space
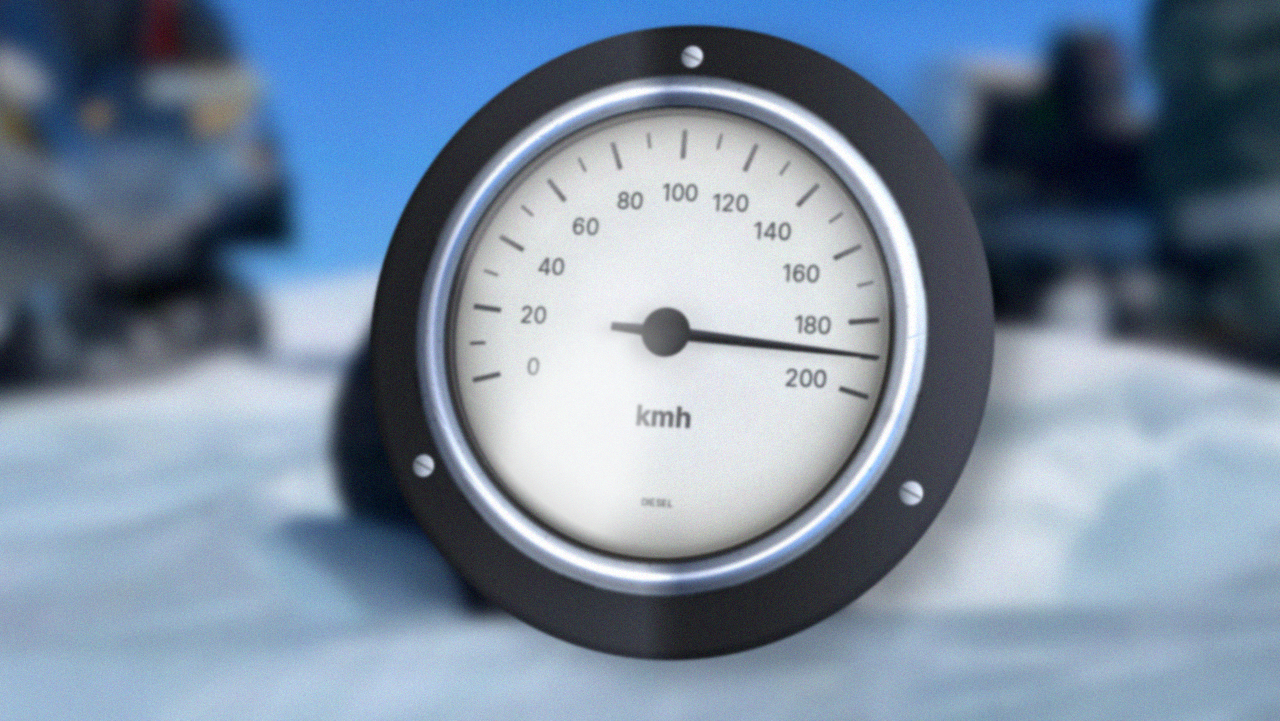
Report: 190,km/h
